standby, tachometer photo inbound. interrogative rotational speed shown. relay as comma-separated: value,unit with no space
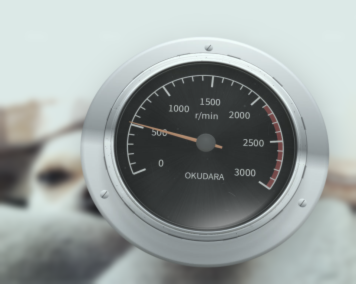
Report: 500,rpm
